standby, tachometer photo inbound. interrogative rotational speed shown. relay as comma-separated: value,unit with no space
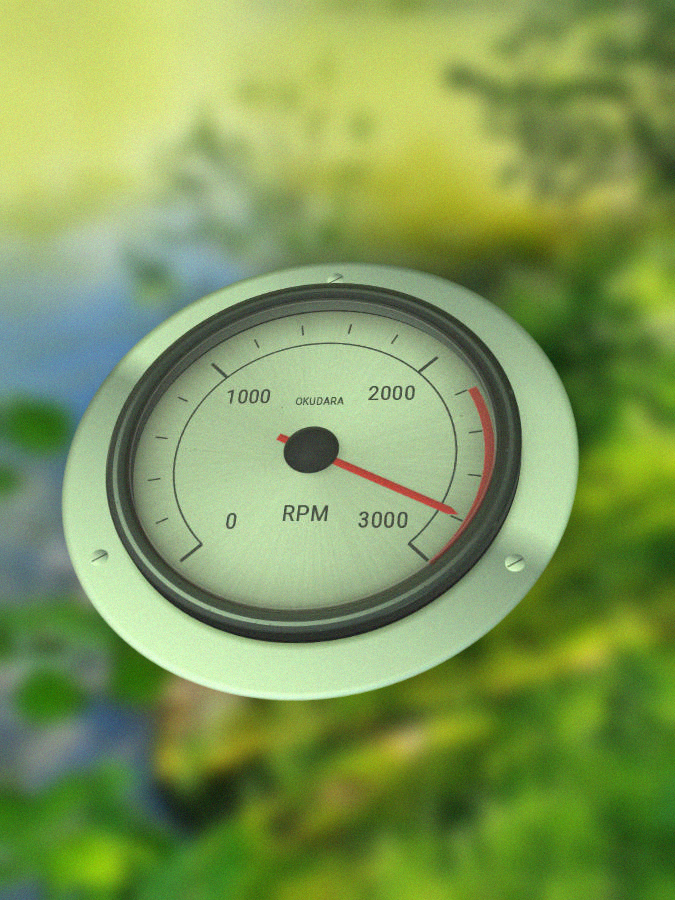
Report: 2800,rpm
